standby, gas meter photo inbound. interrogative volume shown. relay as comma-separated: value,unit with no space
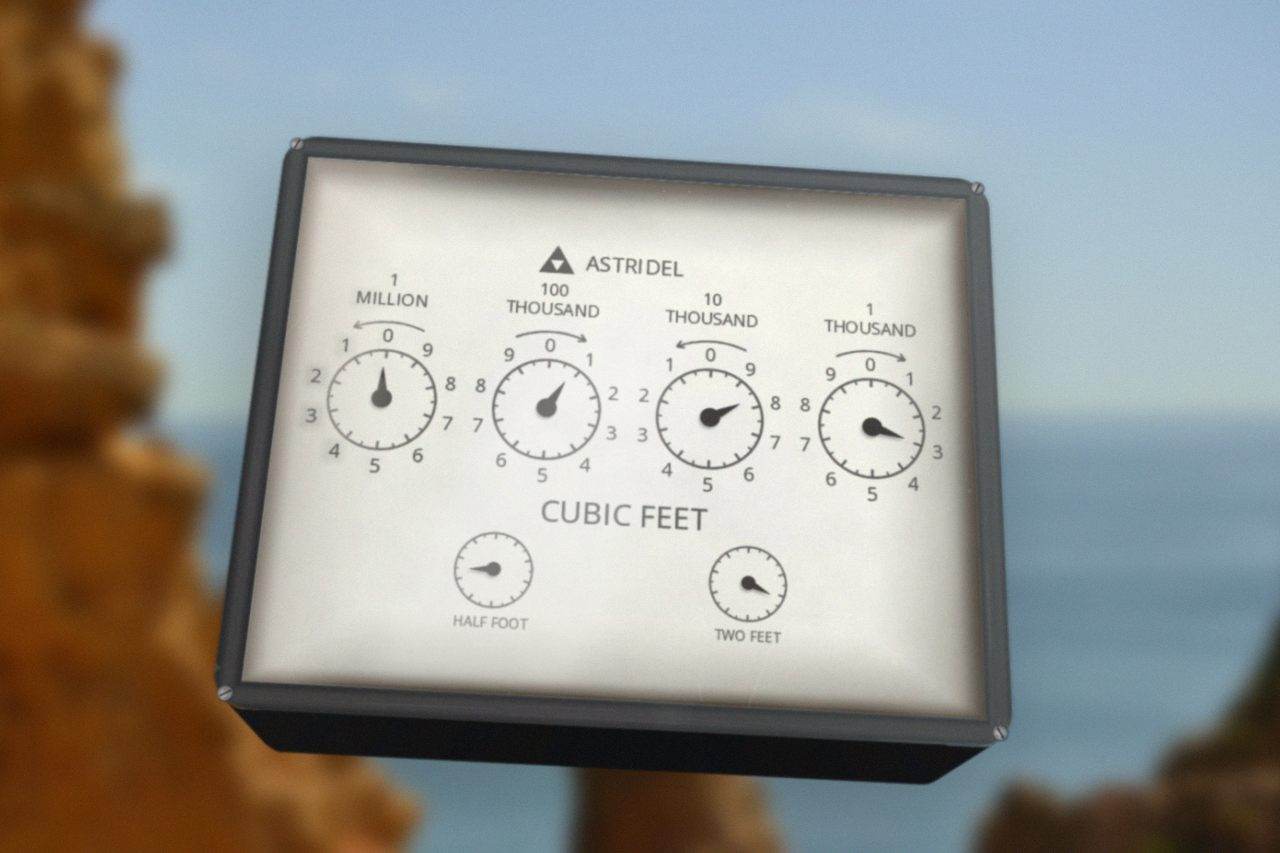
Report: 8300,ft³
